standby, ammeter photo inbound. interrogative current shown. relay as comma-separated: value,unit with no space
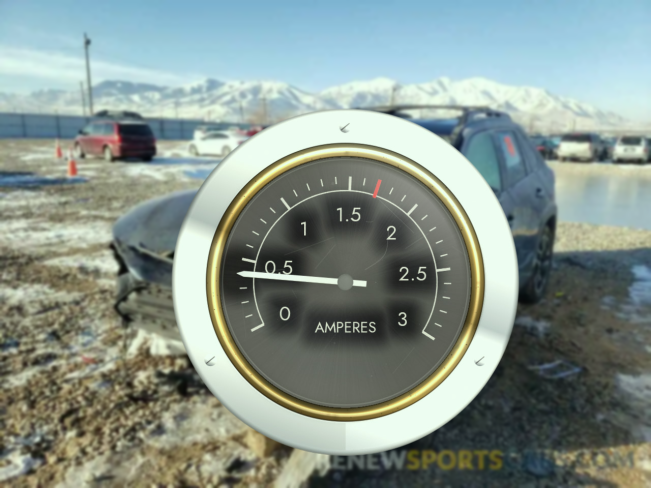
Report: 0.4,A
